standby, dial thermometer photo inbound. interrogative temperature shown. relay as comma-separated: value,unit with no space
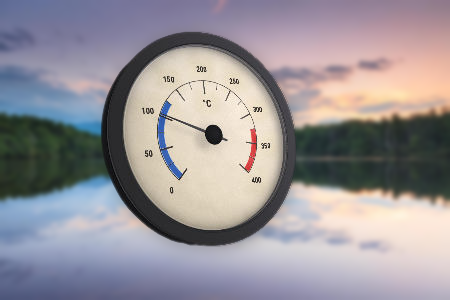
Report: 100,°C
